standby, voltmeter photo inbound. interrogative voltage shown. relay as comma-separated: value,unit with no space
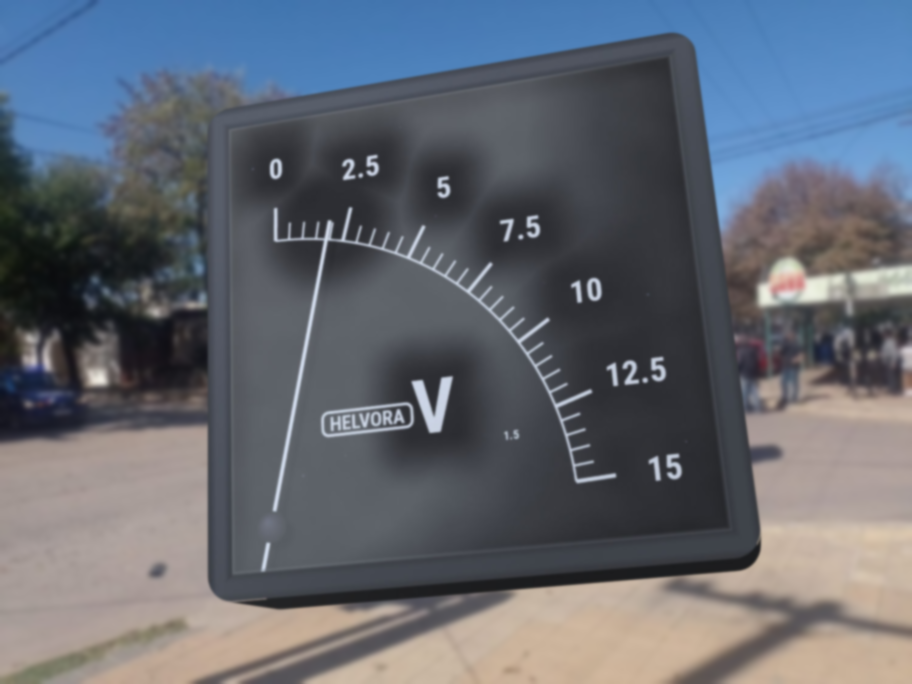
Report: 2,V
